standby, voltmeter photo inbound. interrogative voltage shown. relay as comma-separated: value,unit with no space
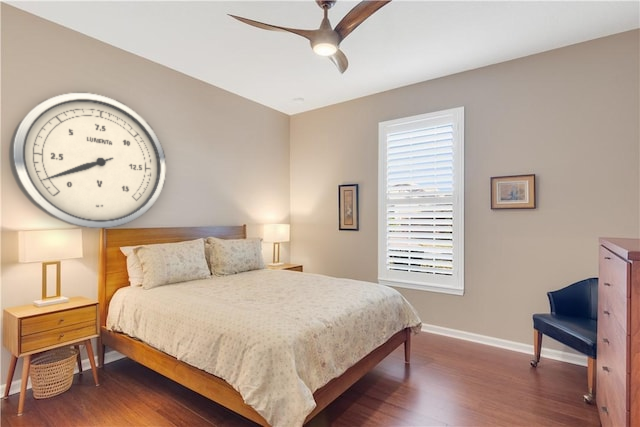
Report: 1,V
